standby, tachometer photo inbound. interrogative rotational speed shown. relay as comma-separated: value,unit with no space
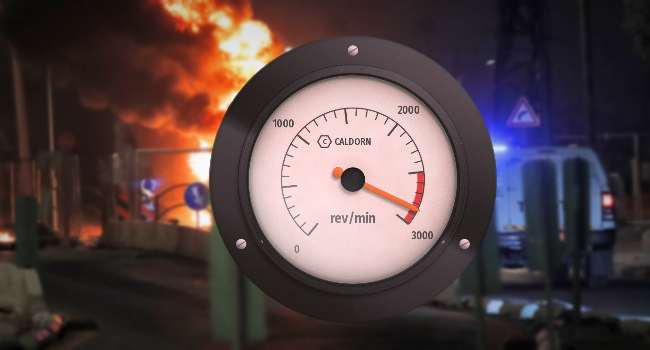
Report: 2850,rpm
